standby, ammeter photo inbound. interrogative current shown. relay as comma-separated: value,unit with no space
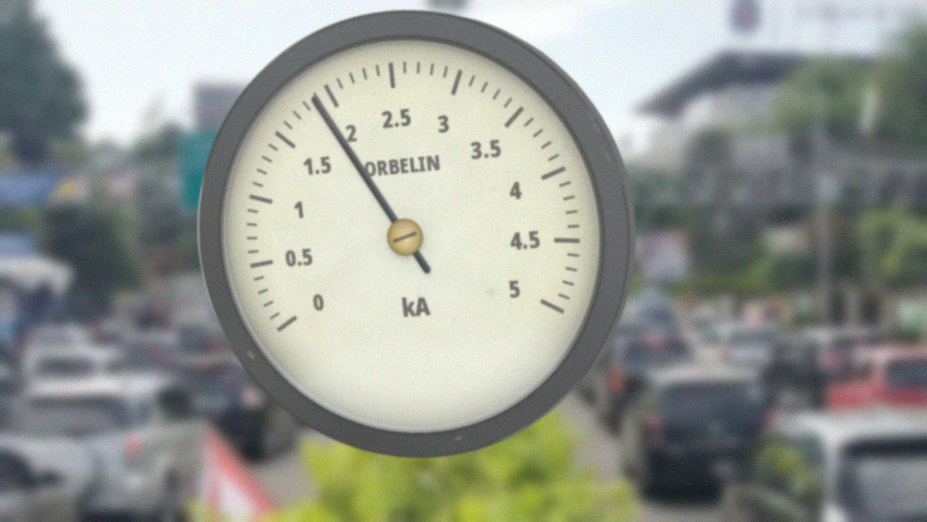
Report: 1.9,kA
